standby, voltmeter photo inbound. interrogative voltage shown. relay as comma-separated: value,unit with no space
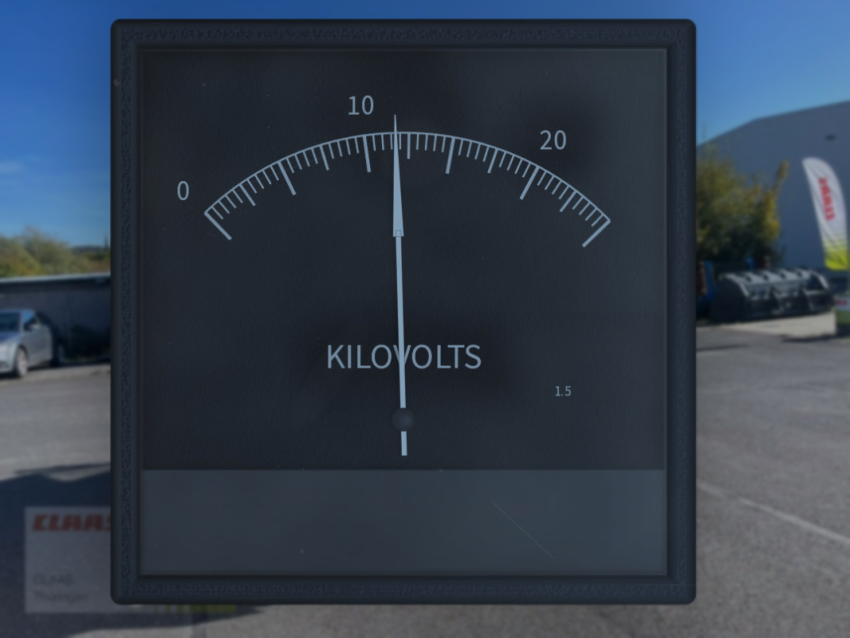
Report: 11.75,kV
